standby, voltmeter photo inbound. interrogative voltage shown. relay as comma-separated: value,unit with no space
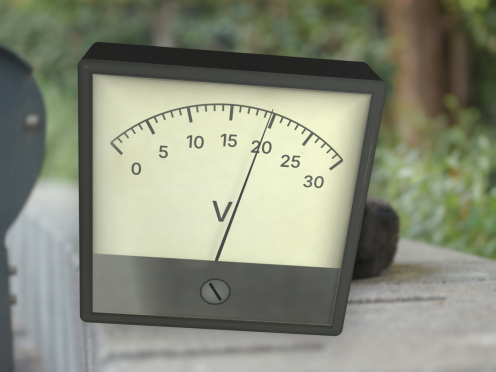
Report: 19.5,V
